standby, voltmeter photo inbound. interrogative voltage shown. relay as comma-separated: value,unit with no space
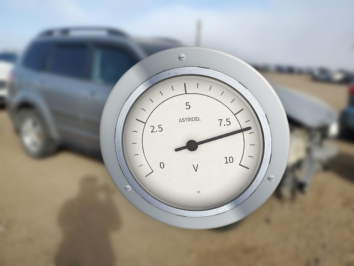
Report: 8.25,V
